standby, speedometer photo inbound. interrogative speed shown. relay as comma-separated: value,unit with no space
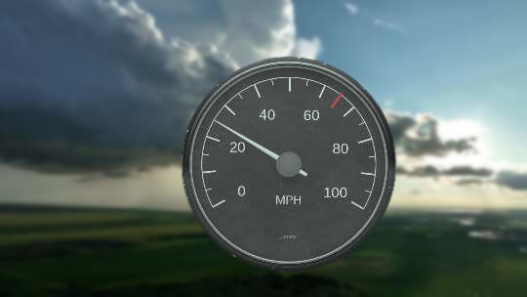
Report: 25,mph
